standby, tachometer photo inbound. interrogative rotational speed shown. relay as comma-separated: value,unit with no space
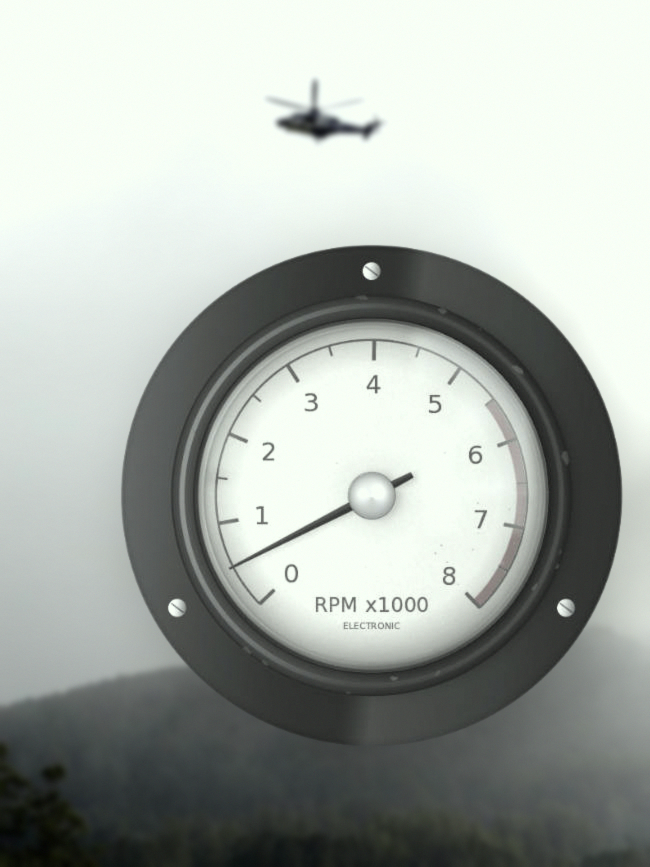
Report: 500,rpm
